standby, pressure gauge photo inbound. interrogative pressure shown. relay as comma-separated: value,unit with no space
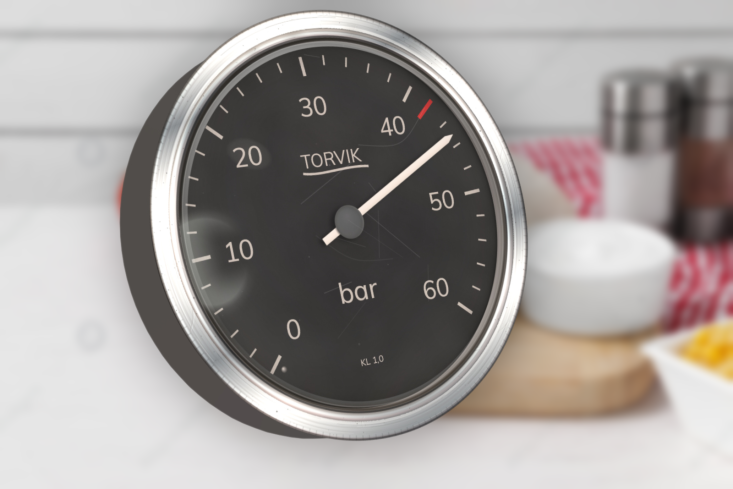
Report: 45,bar
